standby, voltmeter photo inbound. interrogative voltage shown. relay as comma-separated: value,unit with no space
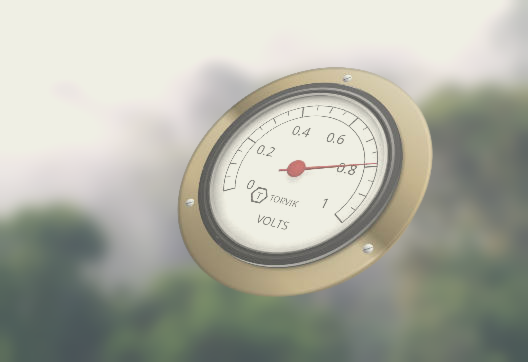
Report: 0.8,V
